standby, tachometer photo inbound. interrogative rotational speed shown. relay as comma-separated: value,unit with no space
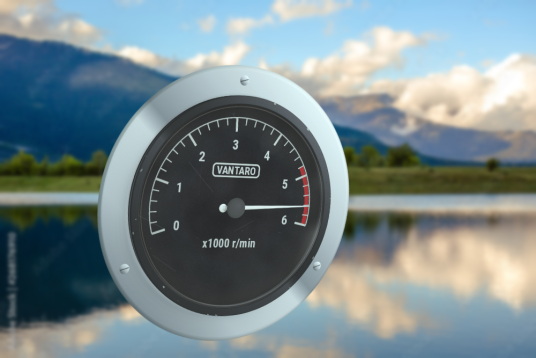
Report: 5600,rpm
